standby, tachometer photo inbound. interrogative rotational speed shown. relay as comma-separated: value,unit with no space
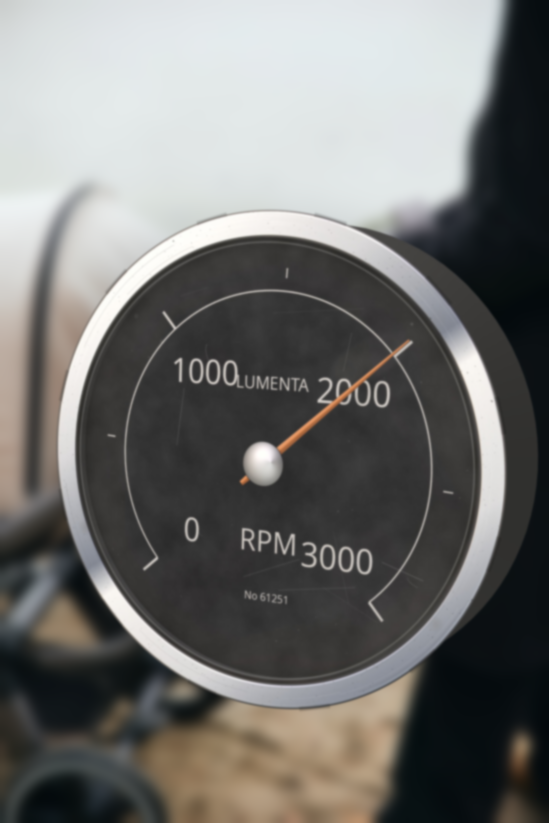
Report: 2000,rpm
